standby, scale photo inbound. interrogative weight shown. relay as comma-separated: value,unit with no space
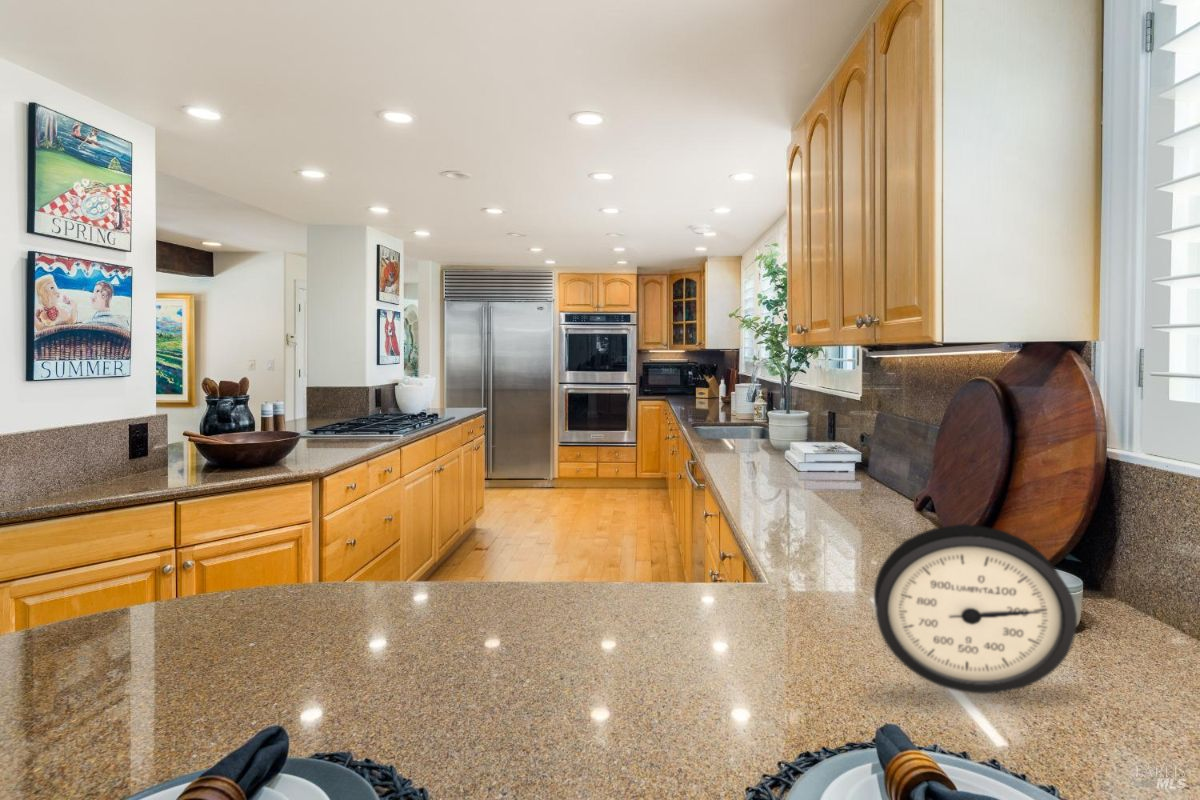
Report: 200,g
